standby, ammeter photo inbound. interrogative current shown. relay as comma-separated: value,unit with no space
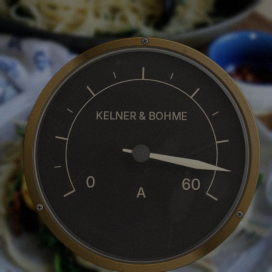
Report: 55,A
